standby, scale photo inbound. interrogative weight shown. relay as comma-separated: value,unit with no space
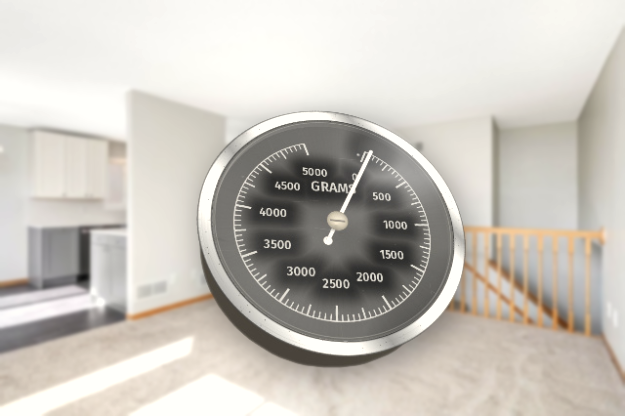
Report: 50,g
